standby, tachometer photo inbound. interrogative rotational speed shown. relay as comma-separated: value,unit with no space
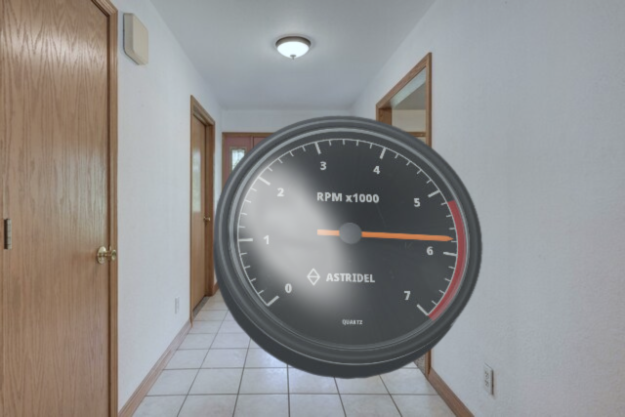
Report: 5800,rpm
